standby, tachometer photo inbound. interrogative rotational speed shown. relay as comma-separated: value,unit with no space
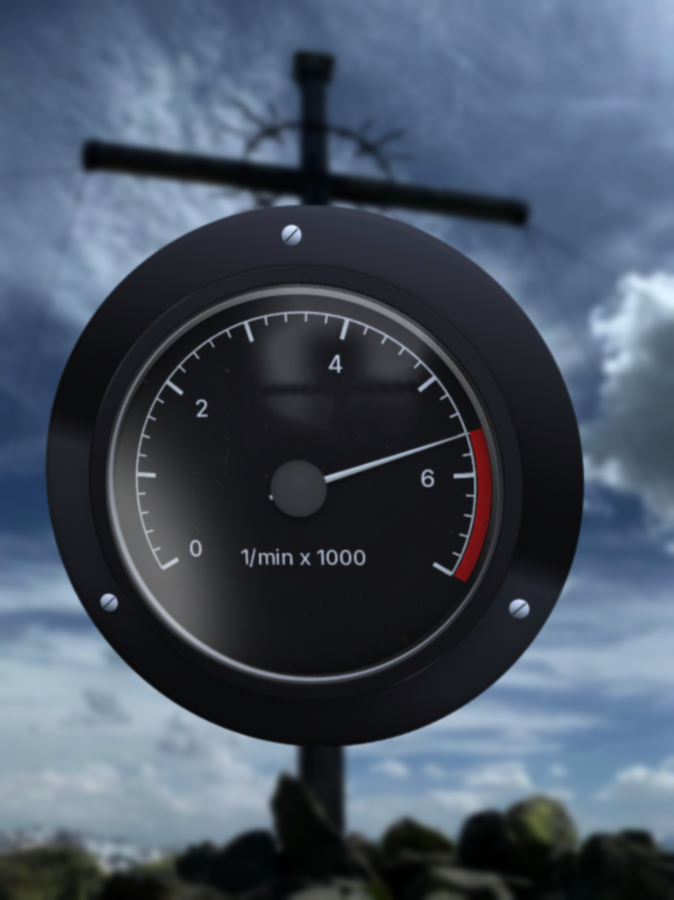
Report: 5600,rpm
